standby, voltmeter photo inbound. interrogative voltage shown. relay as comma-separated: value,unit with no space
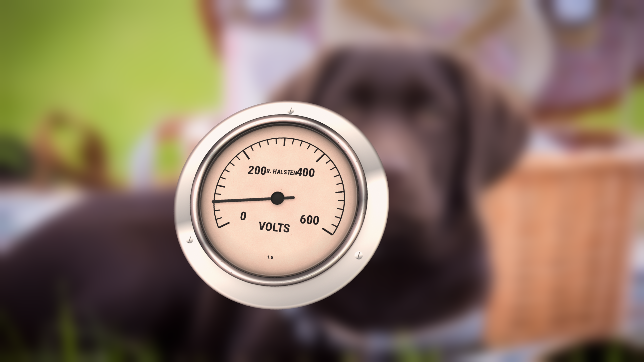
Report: 60,V
